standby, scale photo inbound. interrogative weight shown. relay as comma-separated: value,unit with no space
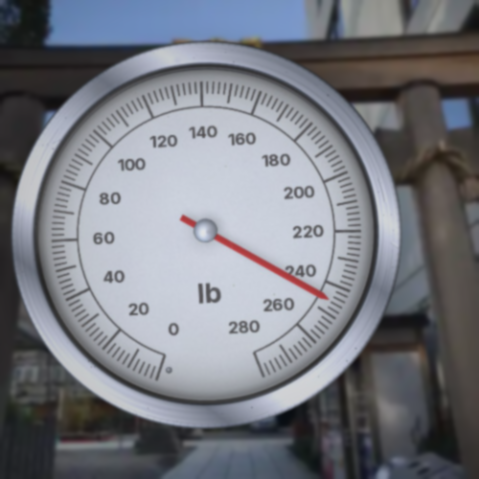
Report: 246,lb
